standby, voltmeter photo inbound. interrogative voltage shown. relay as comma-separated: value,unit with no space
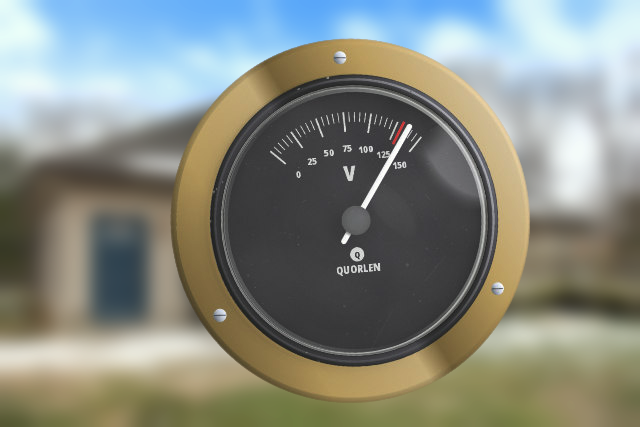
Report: 135,V
